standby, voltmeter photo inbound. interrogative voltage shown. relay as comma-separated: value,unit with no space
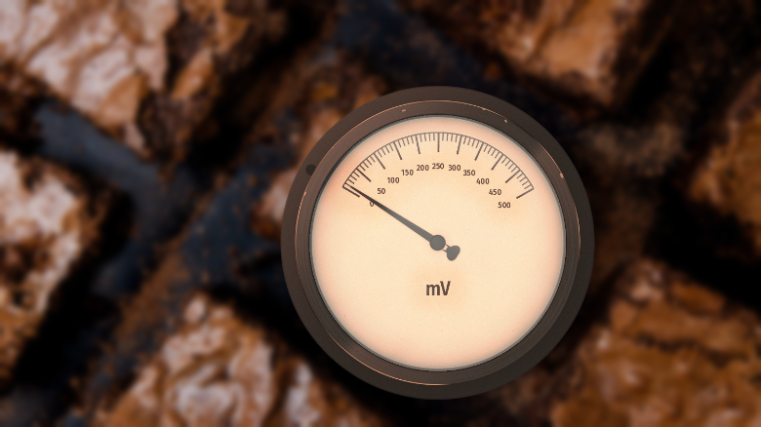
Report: 10,mV
